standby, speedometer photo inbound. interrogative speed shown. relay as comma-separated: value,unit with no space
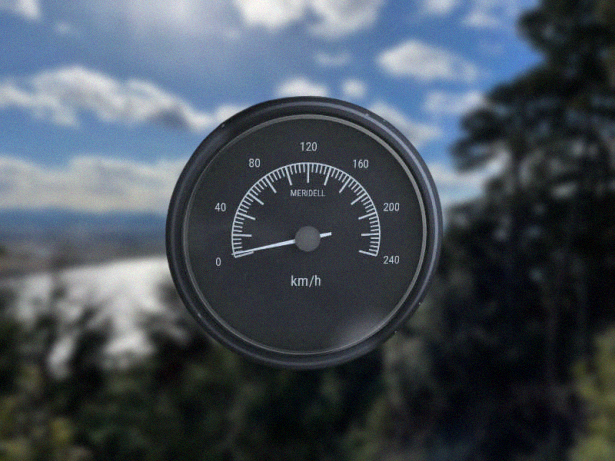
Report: 4,km/h
